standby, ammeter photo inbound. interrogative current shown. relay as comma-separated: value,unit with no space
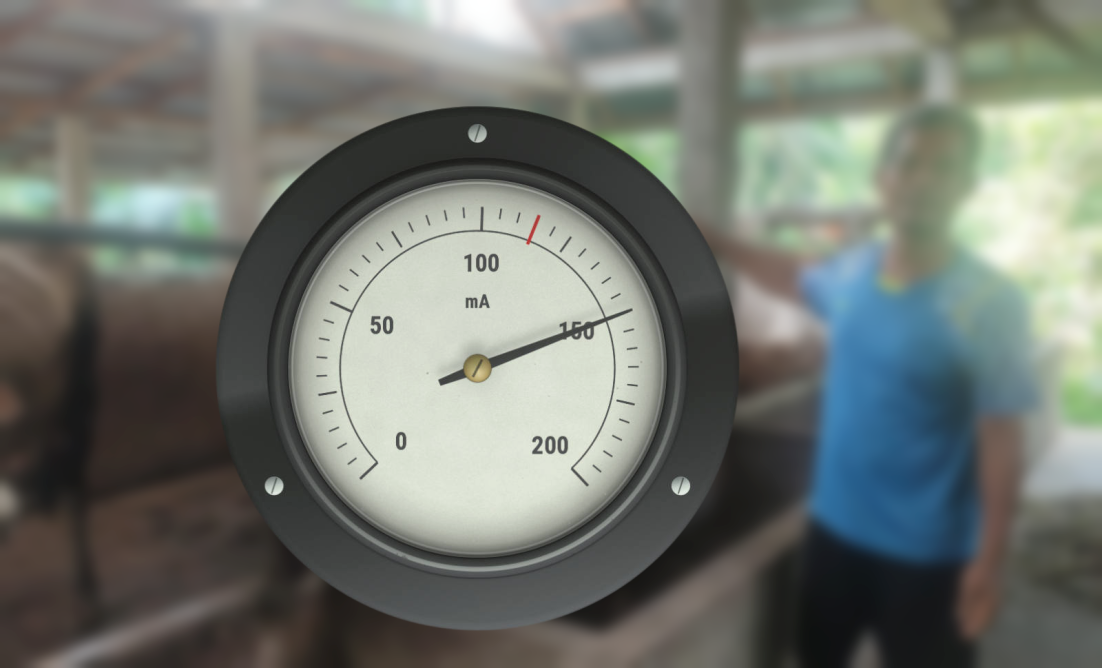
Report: 150,mA
